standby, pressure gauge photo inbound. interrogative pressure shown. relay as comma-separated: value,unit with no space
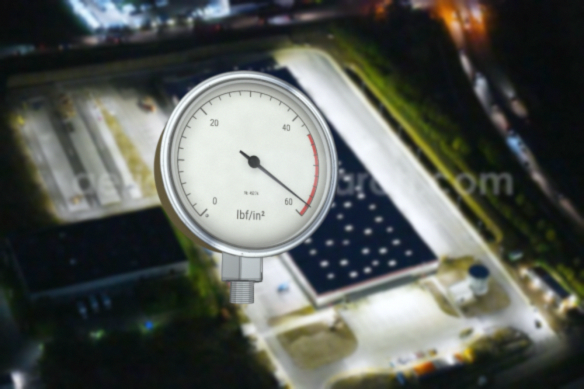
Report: 58,psi
